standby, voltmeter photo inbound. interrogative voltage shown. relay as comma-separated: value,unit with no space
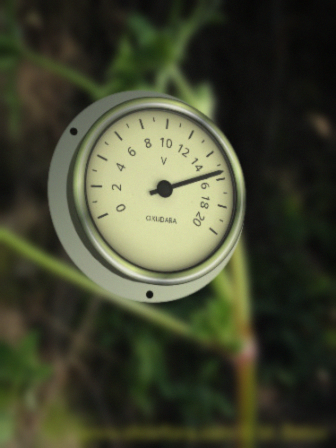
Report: 15.5,V
